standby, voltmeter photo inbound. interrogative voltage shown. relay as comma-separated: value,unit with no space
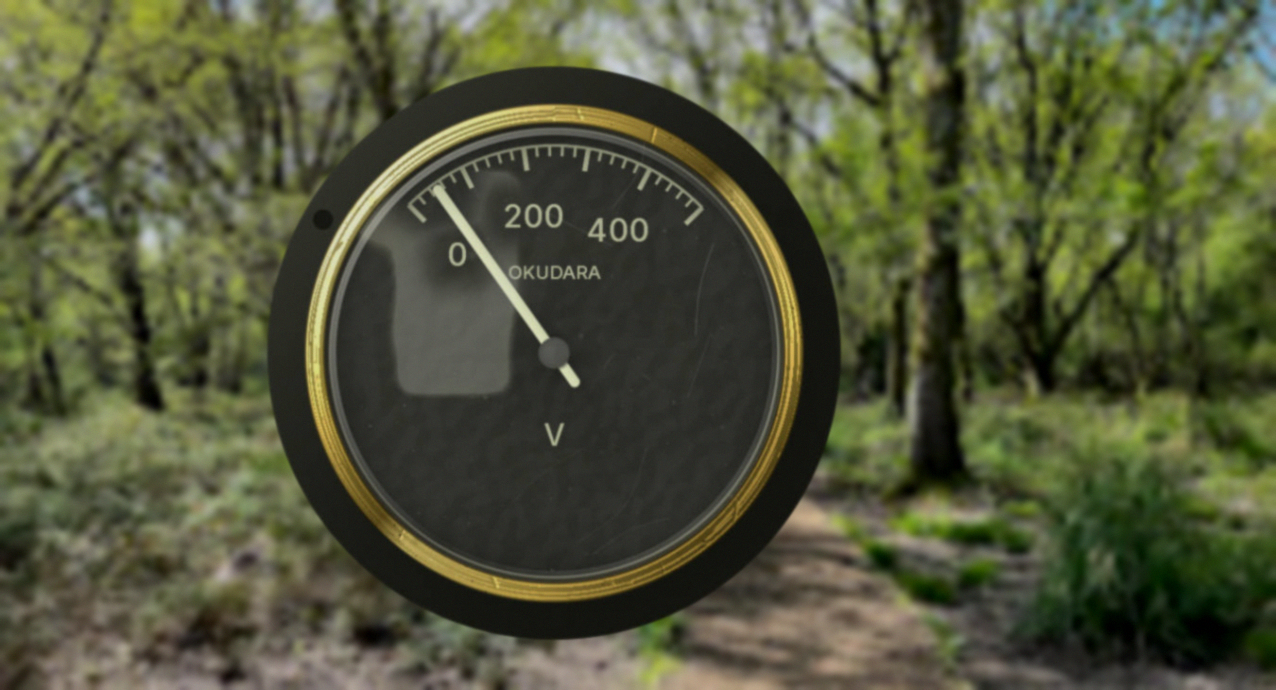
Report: 50,V
